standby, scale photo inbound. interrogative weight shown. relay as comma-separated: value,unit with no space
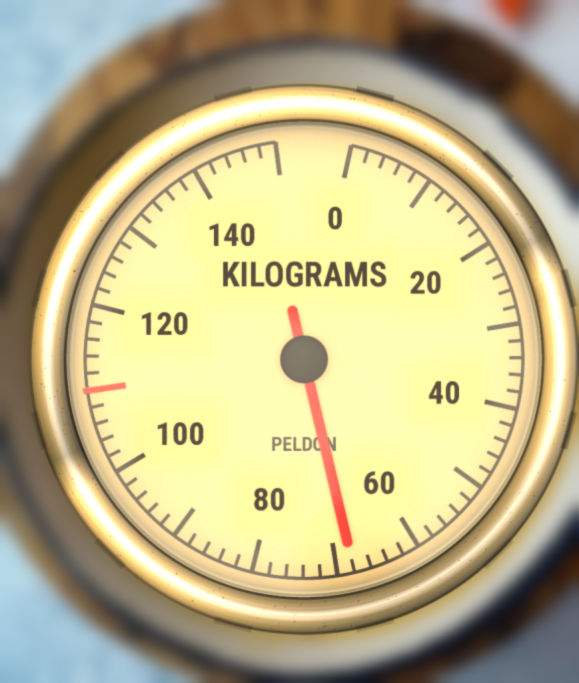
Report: 68,kg
